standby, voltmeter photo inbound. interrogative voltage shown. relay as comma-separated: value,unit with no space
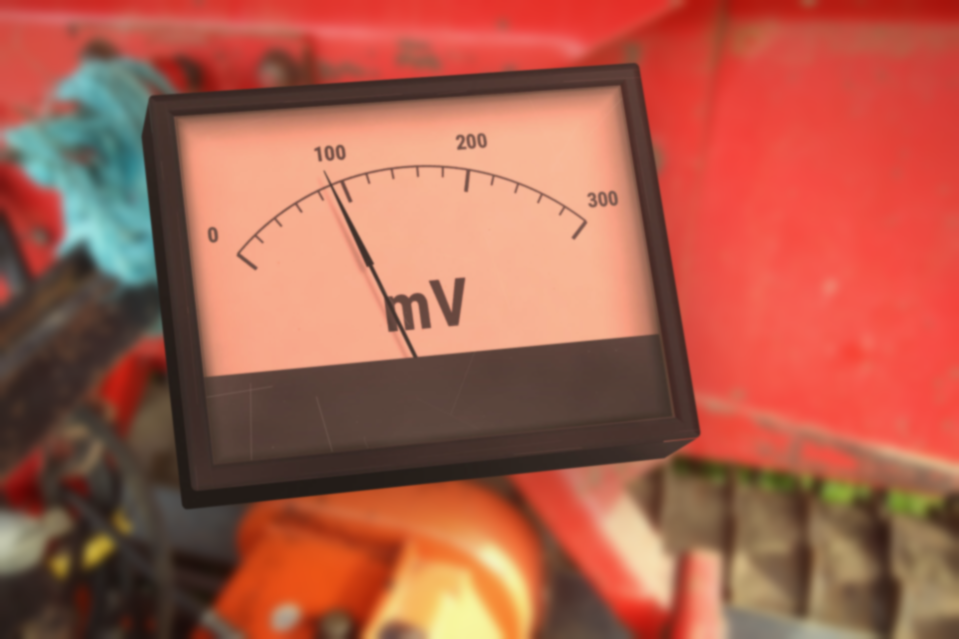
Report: 90,mV
